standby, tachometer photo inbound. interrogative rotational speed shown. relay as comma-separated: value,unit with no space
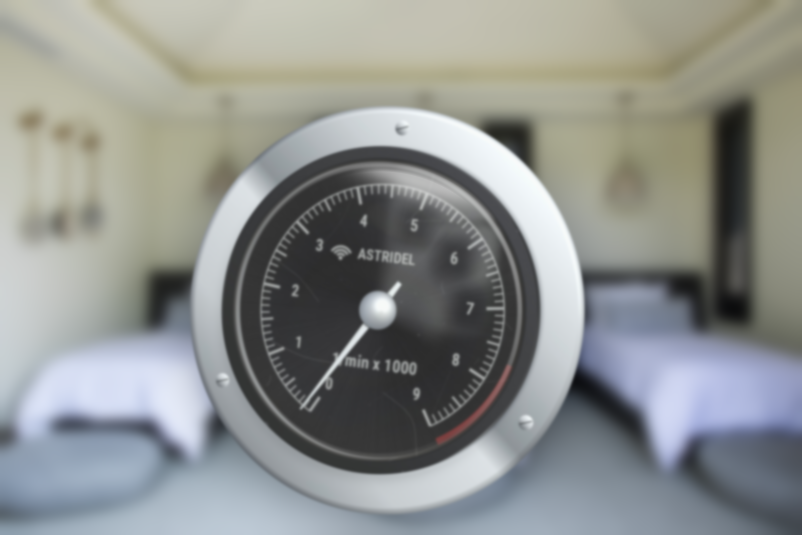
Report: 100,rpm
